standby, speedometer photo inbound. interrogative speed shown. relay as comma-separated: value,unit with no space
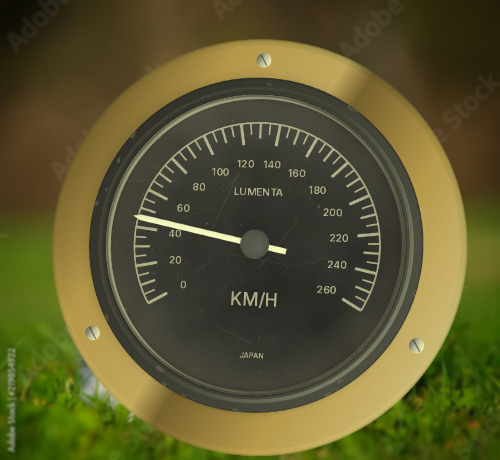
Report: 45,km/h
